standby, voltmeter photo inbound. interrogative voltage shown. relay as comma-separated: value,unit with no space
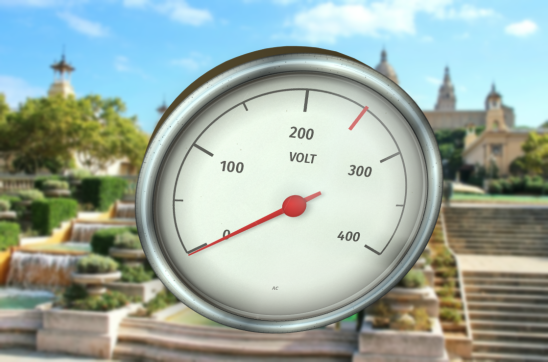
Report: 0,V
